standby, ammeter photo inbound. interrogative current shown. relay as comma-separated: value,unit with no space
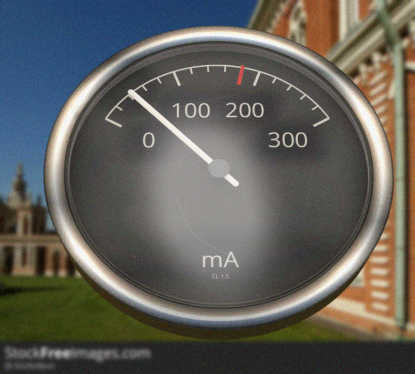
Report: 40,mA
